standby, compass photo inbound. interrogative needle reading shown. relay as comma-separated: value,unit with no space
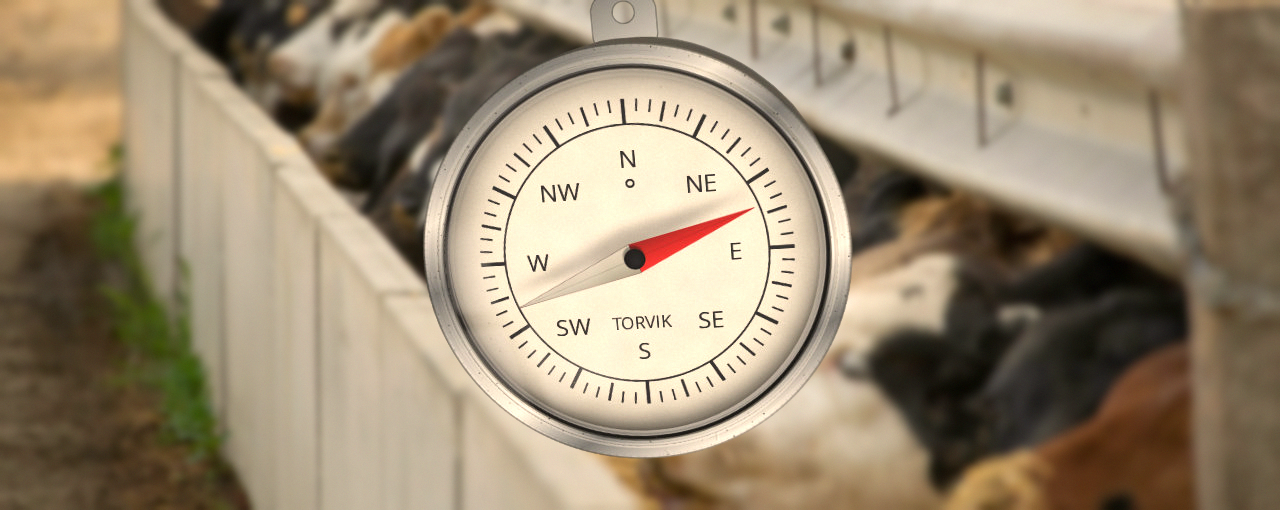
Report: 70,°
